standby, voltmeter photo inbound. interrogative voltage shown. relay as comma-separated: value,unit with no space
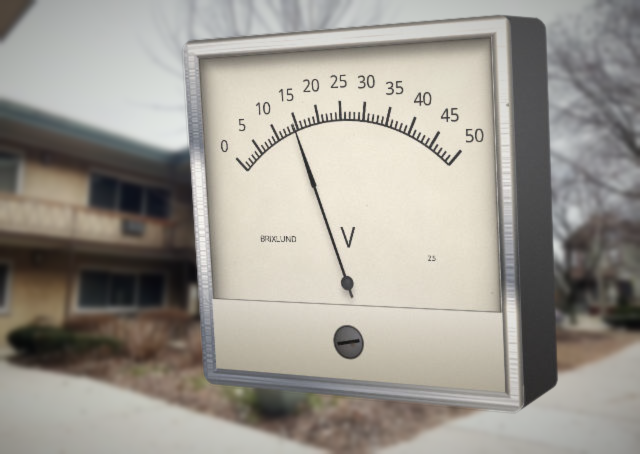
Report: 15,V
